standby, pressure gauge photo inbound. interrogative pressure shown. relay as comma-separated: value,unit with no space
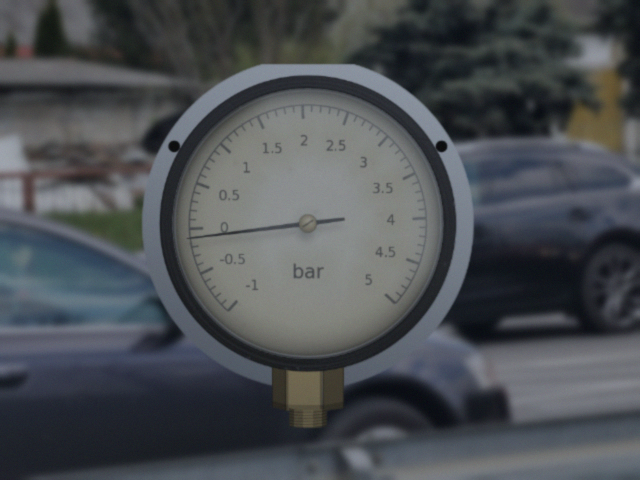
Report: -0.1,bar
